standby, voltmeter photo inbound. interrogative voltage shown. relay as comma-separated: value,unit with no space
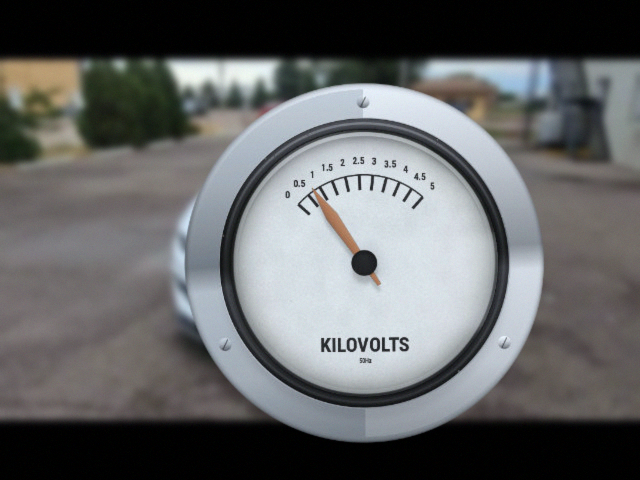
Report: 0.75,kV
